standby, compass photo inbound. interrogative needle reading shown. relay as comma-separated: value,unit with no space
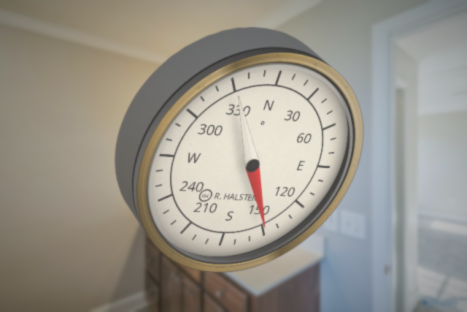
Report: 150,°
